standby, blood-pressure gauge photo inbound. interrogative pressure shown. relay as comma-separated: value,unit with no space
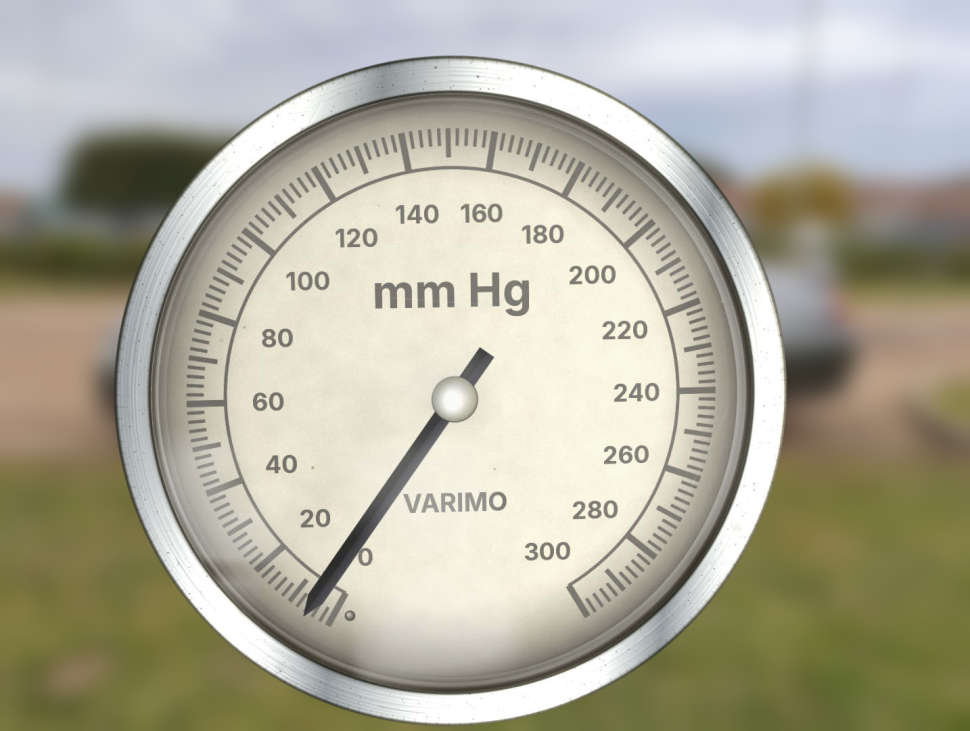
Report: 6,mmHg
